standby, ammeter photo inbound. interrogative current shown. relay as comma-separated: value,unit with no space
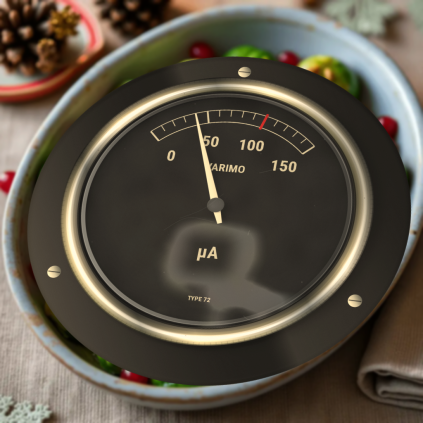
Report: 40,µA
